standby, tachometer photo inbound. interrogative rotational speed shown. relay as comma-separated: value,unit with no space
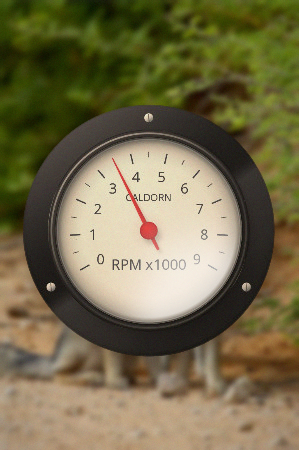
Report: 3500,rpm
